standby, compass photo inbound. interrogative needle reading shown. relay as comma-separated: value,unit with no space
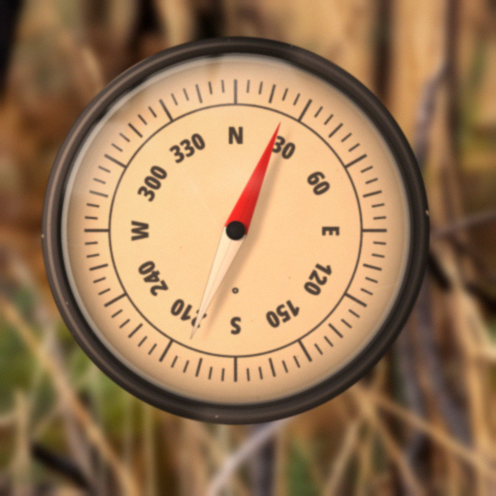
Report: 22.5,°
